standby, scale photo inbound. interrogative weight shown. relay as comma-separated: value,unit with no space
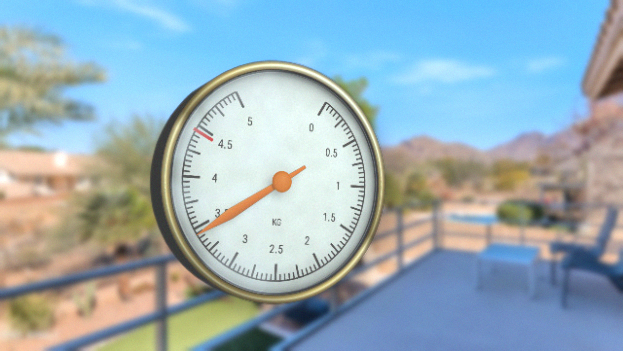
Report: 3.45,kg
